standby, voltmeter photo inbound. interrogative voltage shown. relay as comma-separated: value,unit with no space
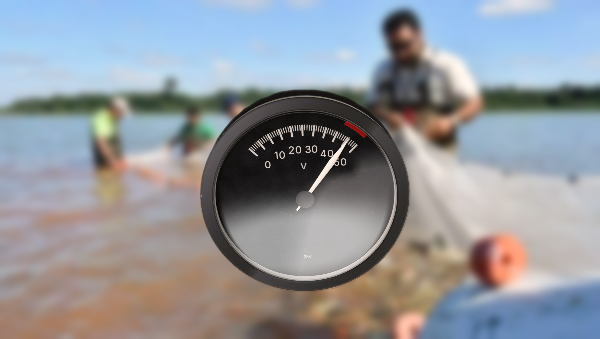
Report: 45,V
